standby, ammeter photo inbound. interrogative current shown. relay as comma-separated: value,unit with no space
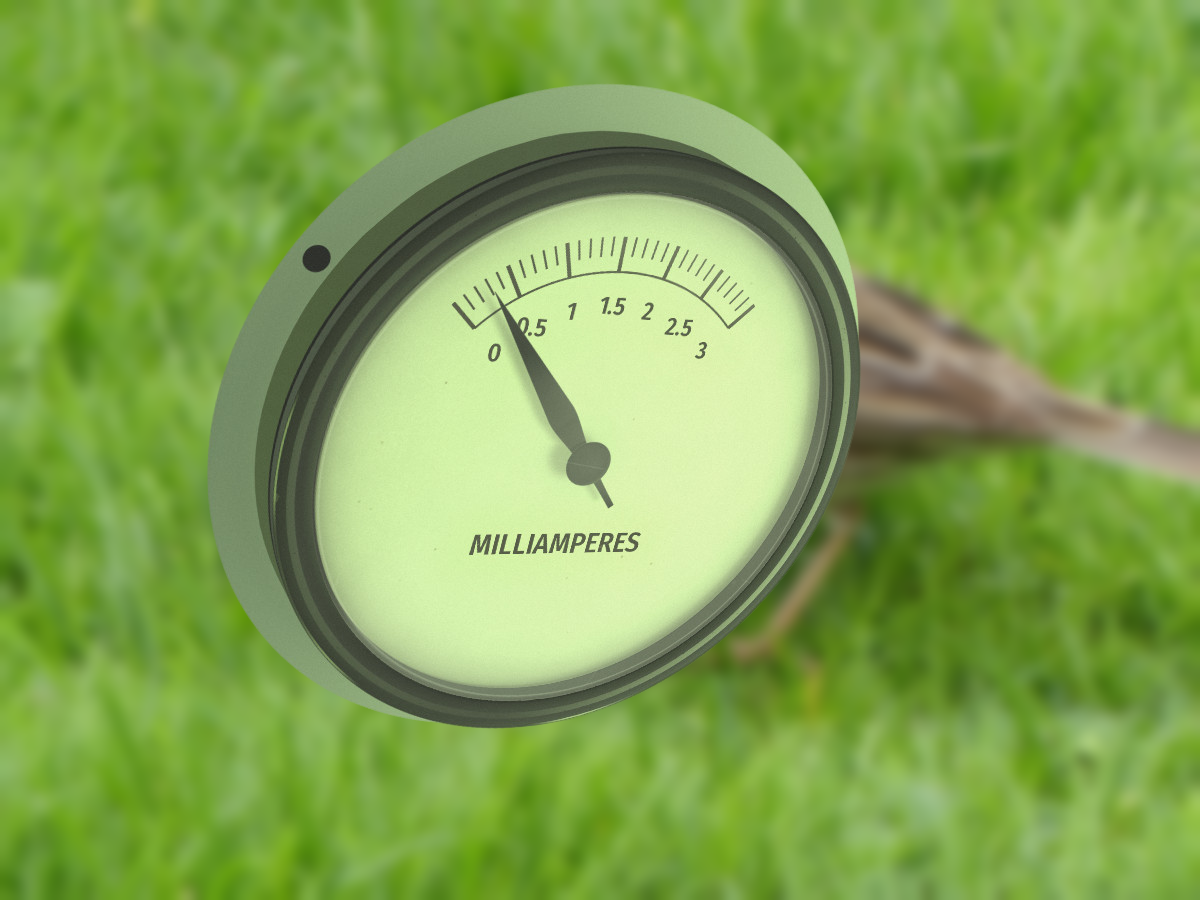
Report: 0.3,mA
